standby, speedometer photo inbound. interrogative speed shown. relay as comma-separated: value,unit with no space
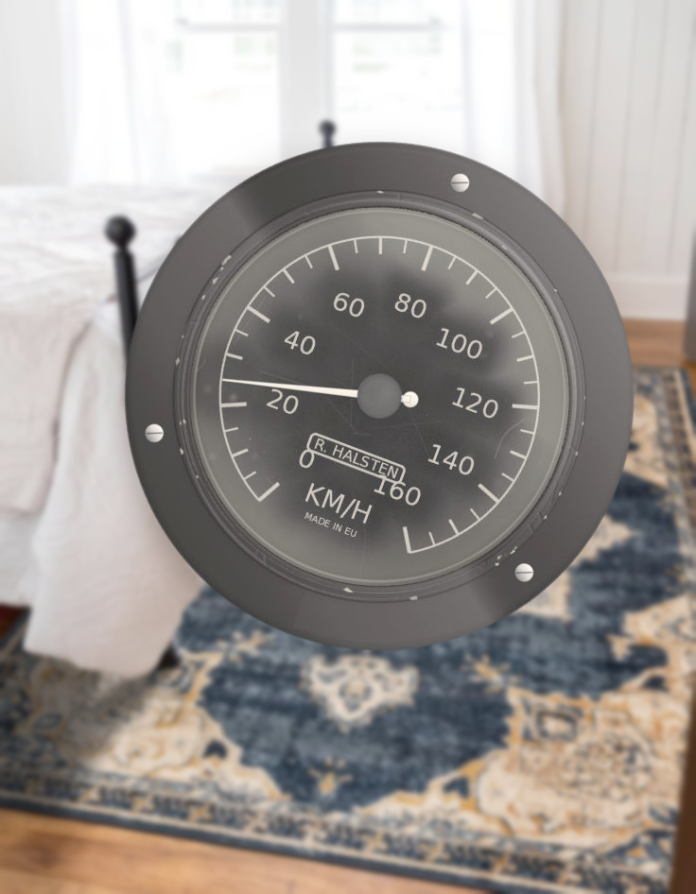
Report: 25,km/h
